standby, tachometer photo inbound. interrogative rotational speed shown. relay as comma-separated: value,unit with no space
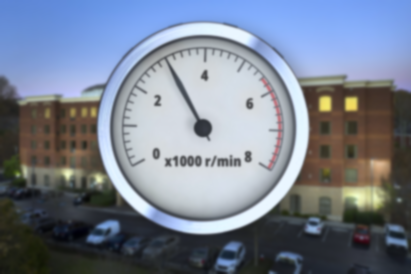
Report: 3000,rpm
